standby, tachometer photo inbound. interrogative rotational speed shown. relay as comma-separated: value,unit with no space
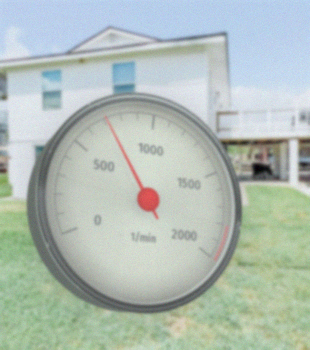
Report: 700,rpm
